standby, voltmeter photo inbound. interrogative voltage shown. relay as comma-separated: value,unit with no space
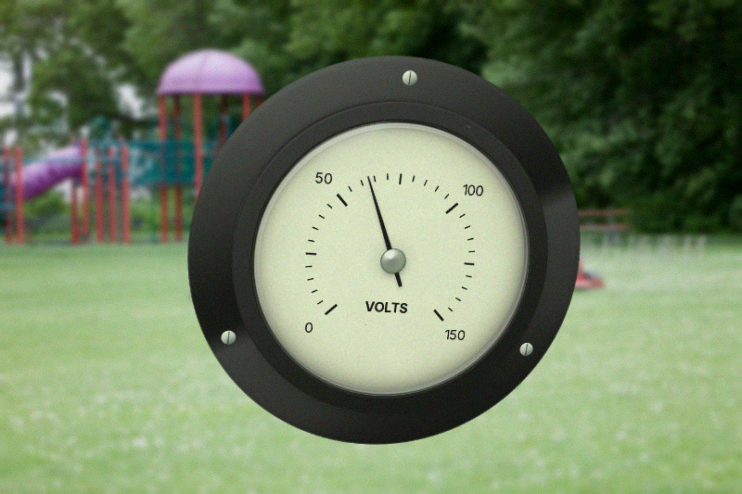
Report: 62.5,V
